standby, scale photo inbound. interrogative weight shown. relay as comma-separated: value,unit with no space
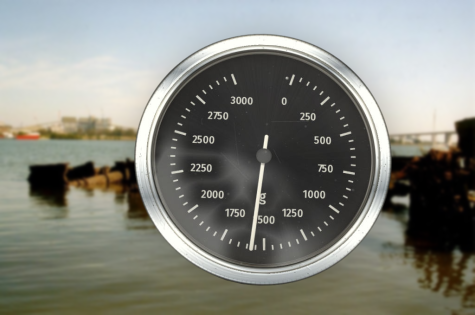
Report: 1575,g
